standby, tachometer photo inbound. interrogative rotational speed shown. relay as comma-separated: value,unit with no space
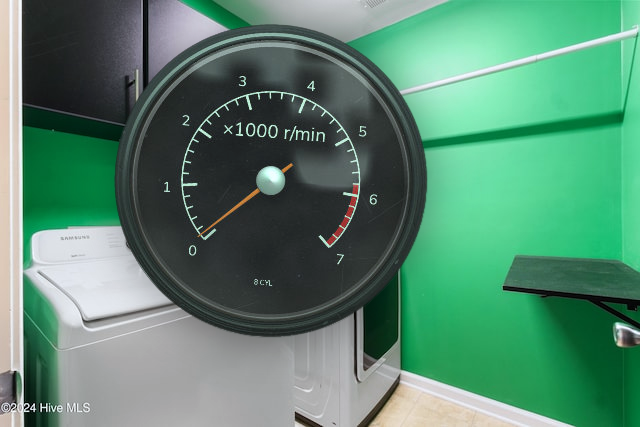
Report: 100,rpm
